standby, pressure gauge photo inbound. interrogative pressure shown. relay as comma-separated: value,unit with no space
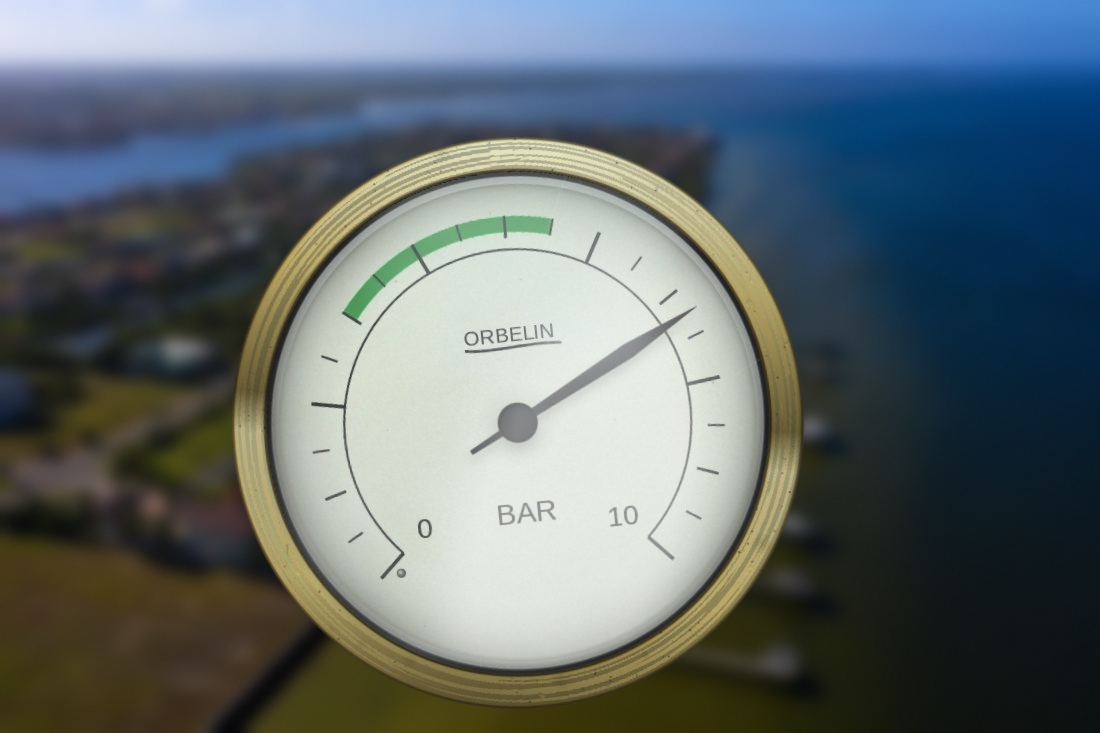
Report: 7.25,bar
